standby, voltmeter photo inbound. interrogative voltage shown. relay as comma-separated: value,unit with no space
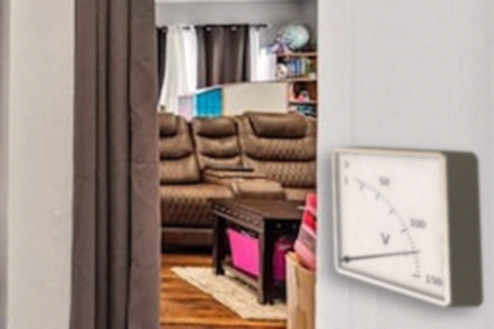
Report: 125,V
